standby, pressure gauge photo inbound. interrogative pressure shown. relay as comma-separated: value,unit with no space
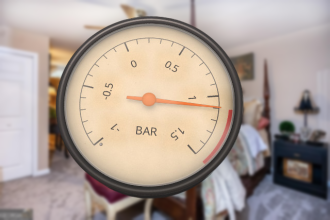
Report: 1.1,bar
